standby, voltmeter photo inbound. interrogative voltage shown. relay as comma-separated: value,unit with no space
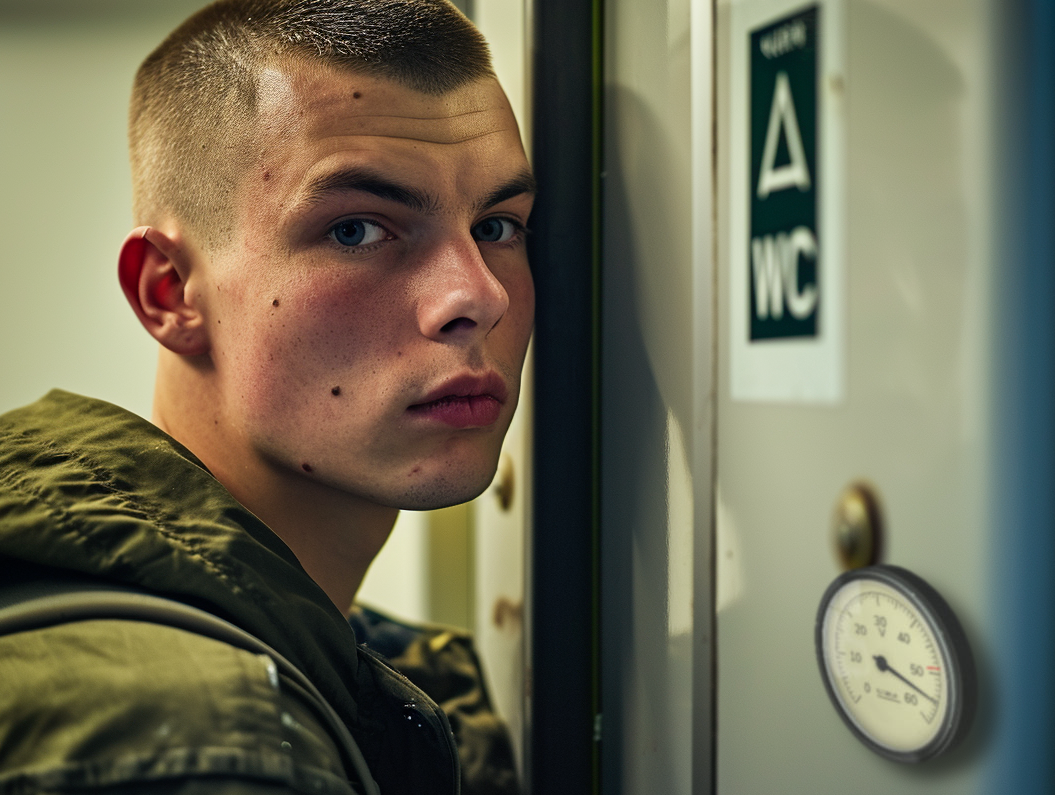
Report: 55,V
